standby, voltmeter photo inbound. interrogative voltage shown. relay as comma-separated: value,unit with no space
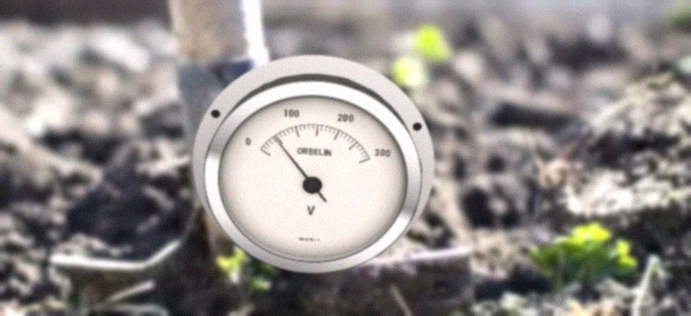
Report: 50,V
